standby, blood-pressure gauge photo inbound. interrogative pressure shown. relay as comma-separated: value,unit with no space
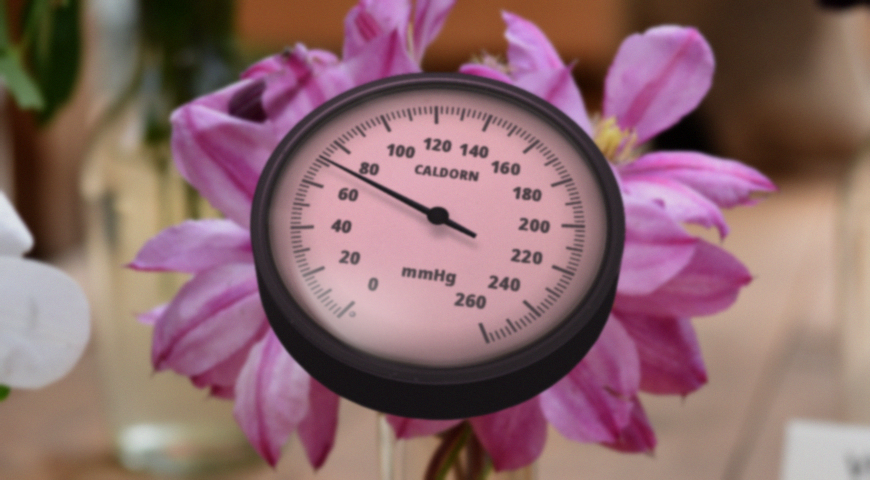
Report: 70,mmHg
